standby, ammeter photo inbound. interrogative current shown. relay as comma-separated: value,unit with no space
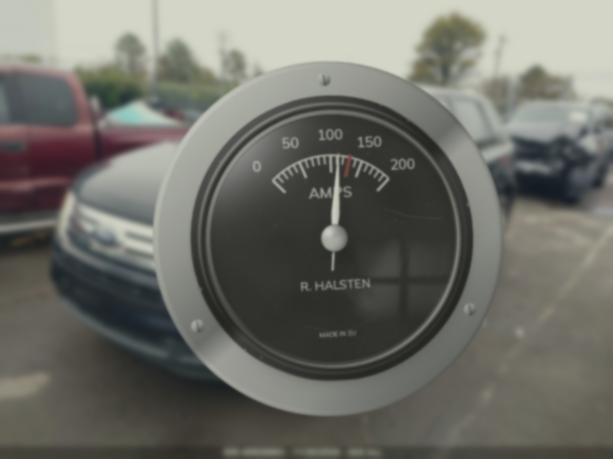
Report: 110,A
